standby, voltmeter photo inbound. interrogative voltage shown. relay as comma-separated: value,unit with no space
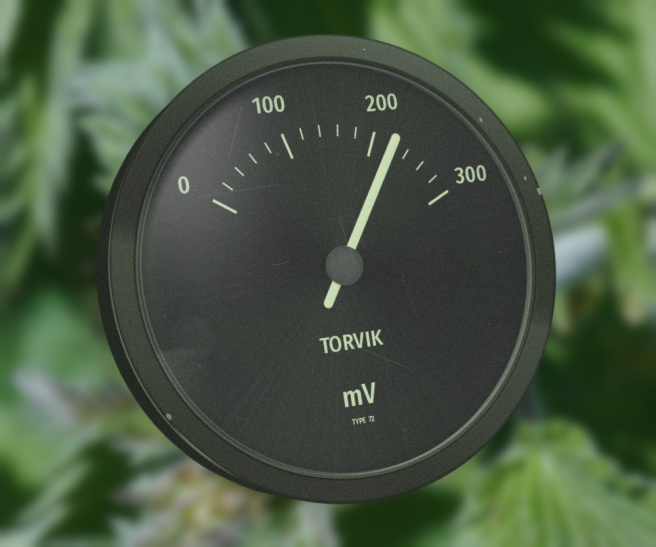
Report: 220,mV
